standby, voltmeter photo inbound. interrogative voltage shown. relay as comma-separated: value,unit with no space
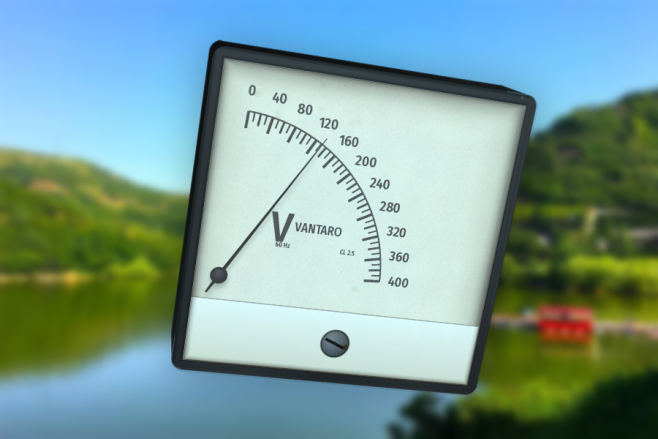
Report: 130,V
